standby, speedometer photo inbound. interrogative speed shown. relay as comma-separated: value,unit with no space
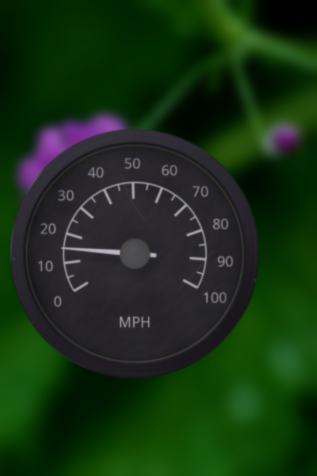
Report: 15,mph
